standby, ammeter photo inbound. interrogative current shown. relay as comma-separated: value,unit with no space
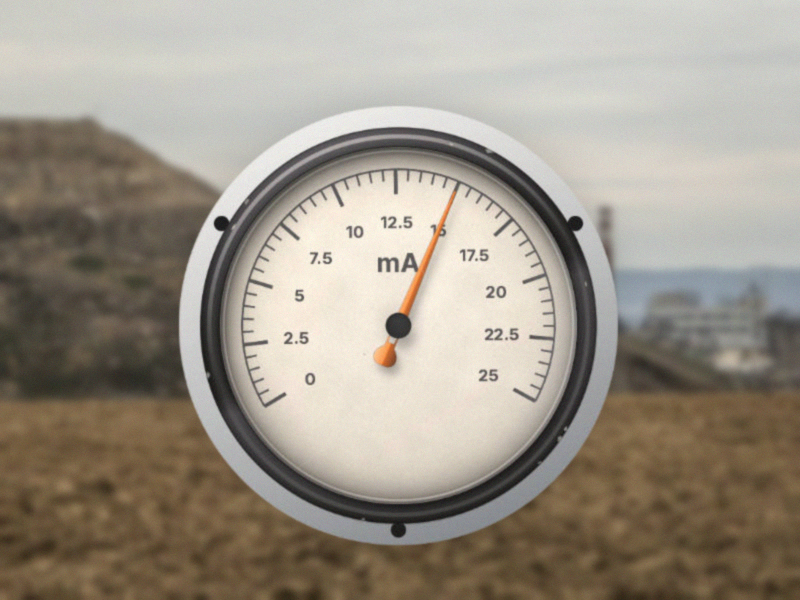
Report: 15,mA
